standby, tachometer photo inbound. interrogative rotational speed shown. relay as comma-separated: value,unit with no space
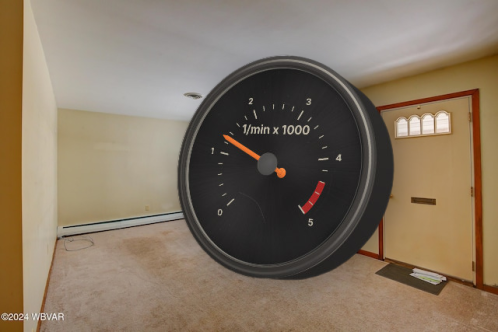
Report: 1300,rpm
